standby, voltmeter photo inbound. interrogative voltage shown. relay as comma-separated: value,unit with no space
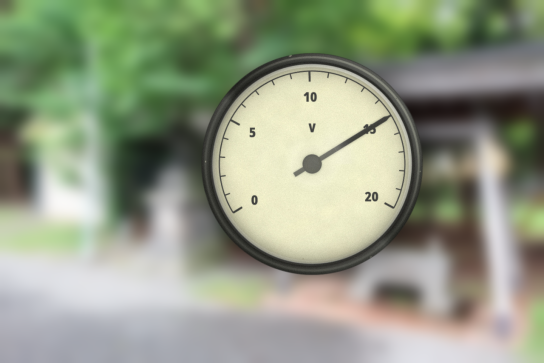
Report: 15,V
